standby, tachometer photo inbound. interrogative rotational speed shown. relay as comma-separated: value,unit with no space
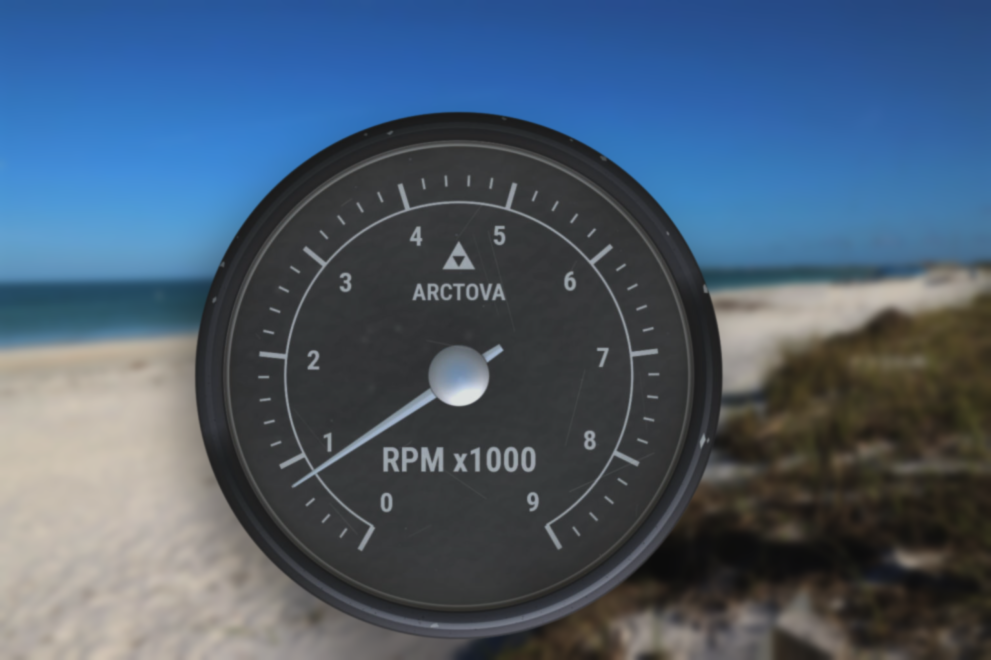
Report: 800,rpm
